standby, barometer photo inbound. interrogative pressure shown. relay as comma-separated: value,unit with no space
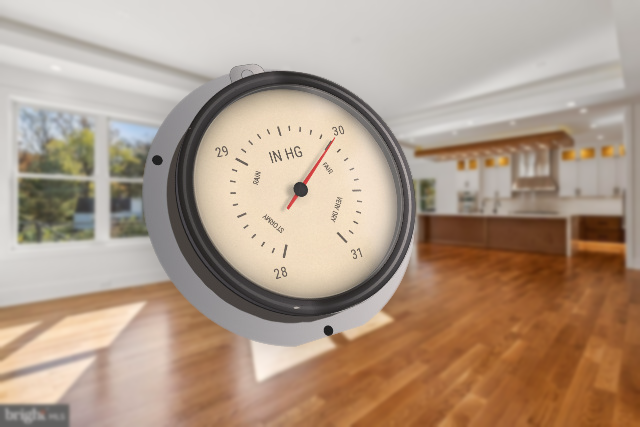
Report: 30,inHg
